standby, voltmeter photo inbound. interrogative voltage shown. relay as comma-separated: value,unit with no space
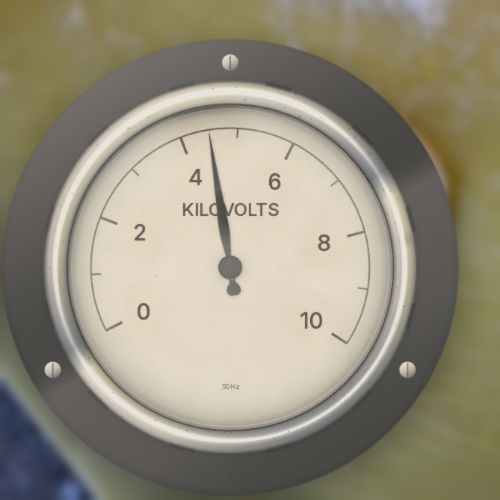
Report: 4.5,kV
